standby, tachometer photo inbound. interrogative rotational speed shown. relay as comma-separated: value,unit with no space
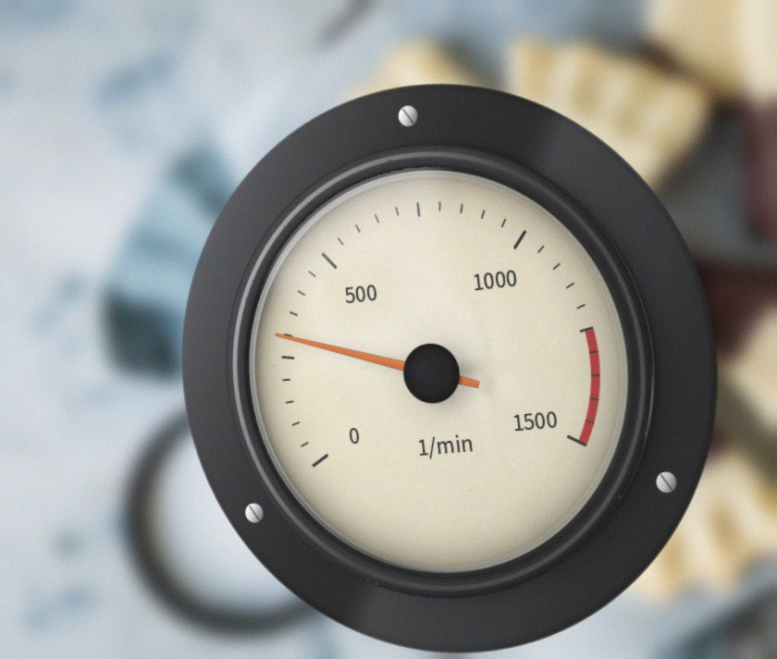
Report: 300,rpm
